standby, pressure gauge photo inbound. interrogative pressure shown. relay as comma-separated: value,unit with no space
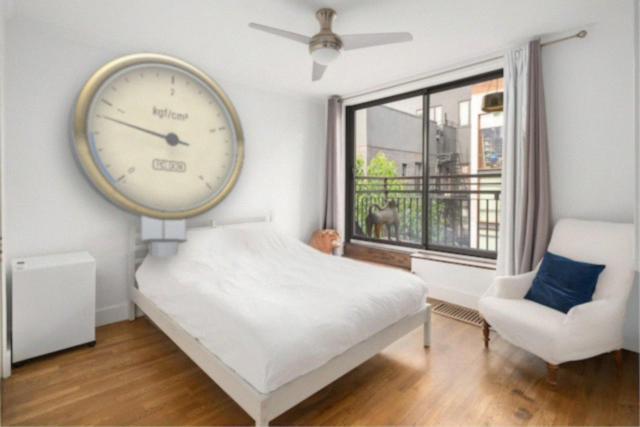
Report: 0.8,kg/cm²
